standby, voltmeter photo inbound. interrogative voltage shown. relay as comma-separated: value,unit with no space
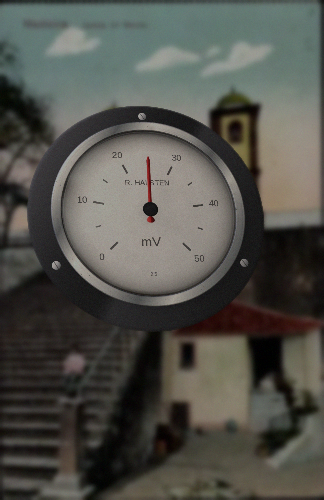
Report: 25,mV
